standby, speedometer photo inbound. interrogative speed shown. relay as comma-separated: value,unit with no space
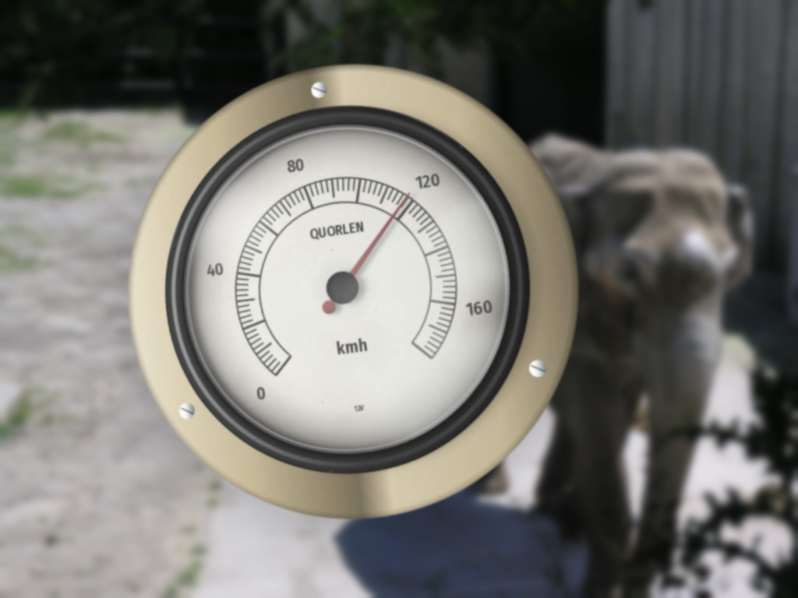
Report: 118,km/h
